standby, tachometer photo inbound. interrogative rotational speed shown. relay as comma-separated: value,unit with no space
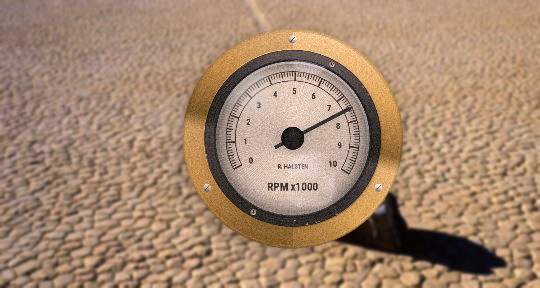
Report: 7500,rpm
